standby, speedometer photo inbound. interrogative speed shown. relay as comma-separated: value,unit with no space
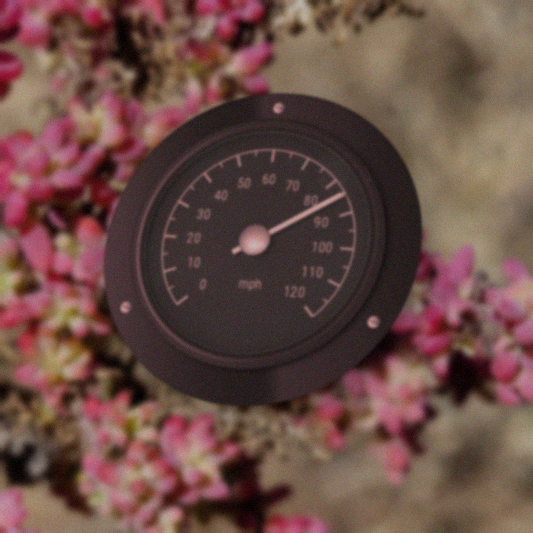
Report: 85,mph
